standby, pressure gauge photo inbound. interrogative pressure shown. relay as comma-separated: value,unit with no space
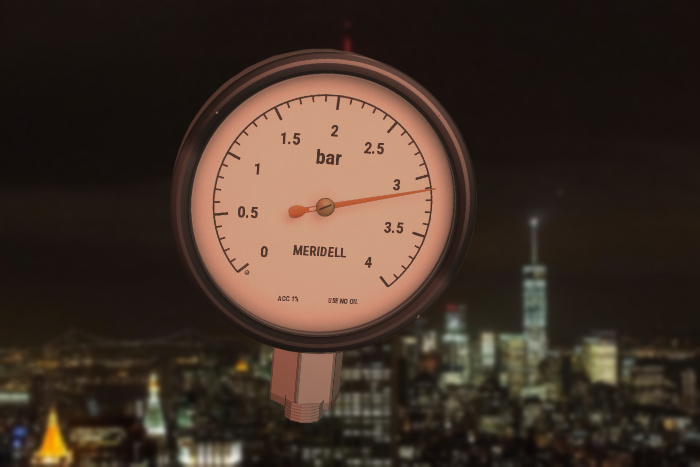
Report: 3.1,bar
